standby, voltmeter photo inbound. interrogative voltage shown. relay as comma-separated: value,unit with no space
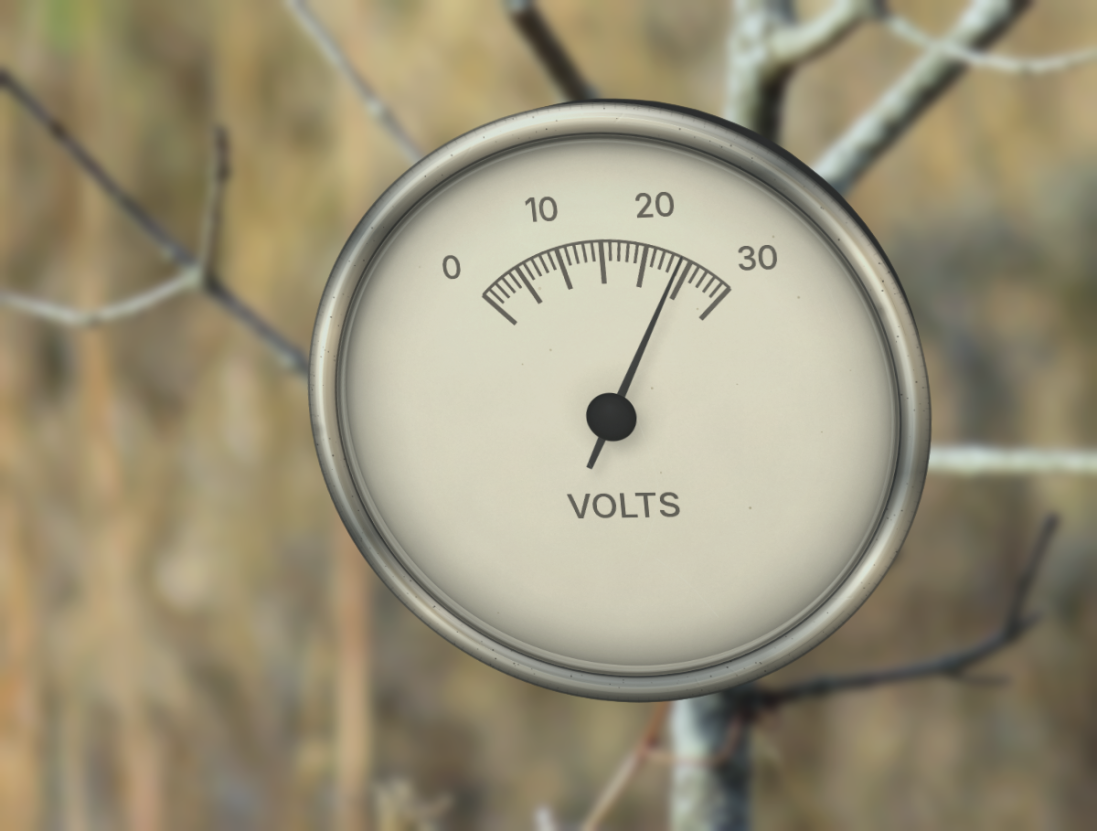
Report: 24,V
